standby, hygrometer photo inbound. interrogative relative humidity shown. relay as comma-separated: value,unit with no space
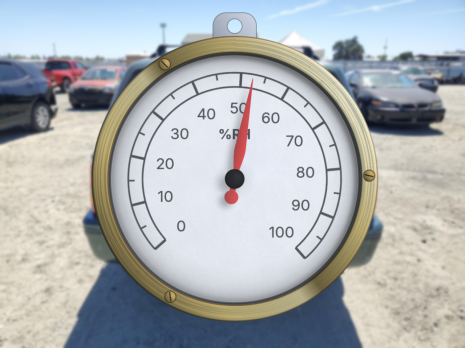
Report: 52.5,%
